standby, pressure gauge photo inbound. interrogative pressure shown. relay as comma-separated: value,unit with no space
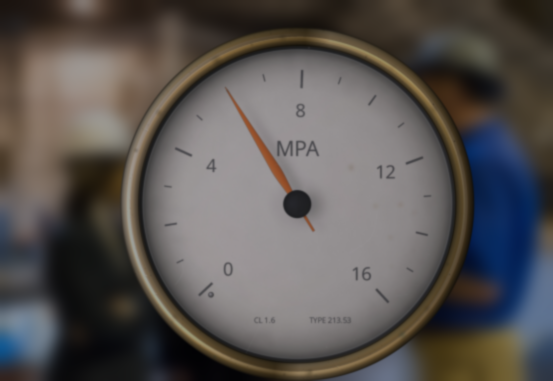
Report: 6,MPa
